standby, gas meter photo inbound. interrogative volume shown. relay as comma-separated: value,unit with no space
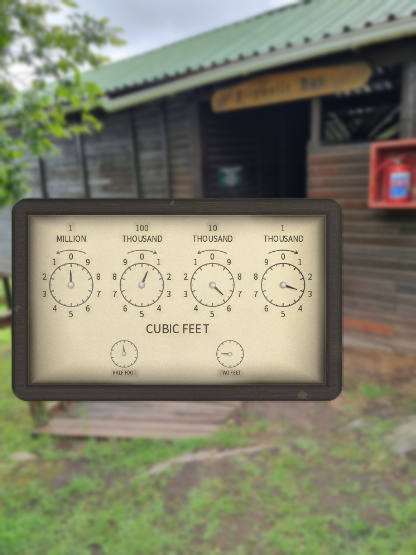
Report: 6300,ft³
